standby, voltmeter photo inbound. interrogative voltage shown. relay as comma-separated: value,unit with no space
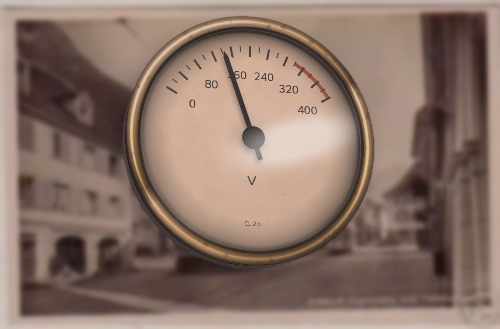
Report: 140,V
